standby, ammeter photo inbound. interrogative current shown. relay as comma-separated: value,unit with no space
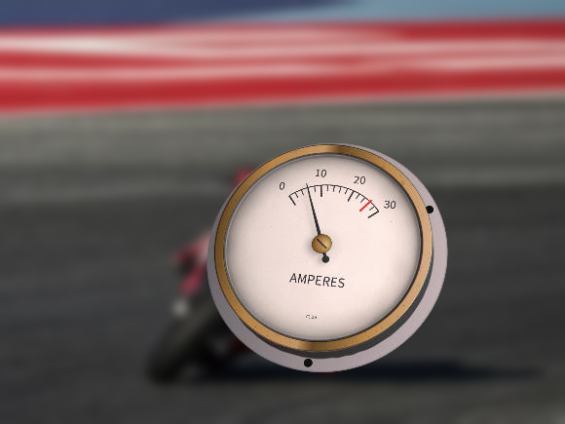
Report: 6,A
